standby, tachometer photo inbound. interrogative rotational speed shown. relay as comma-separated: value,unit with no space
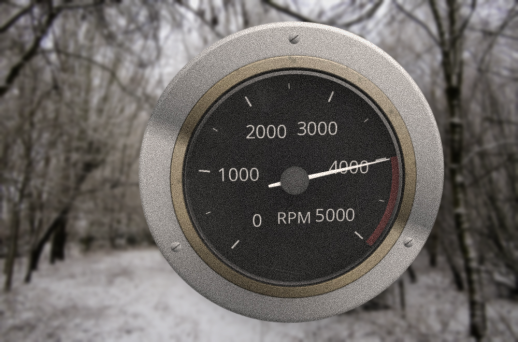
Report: 4000,rpm
